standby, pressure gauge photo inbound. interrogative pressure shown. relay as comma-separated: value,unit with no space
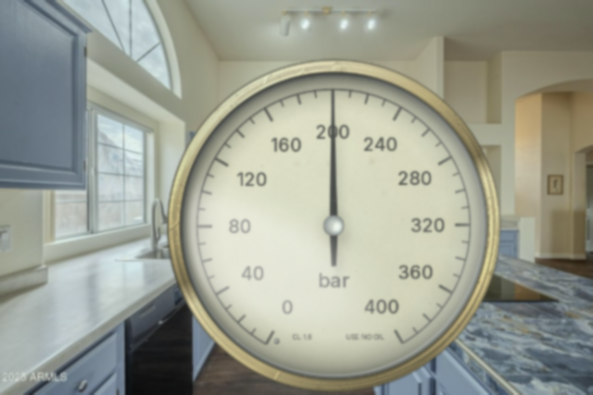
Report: 200,bar
